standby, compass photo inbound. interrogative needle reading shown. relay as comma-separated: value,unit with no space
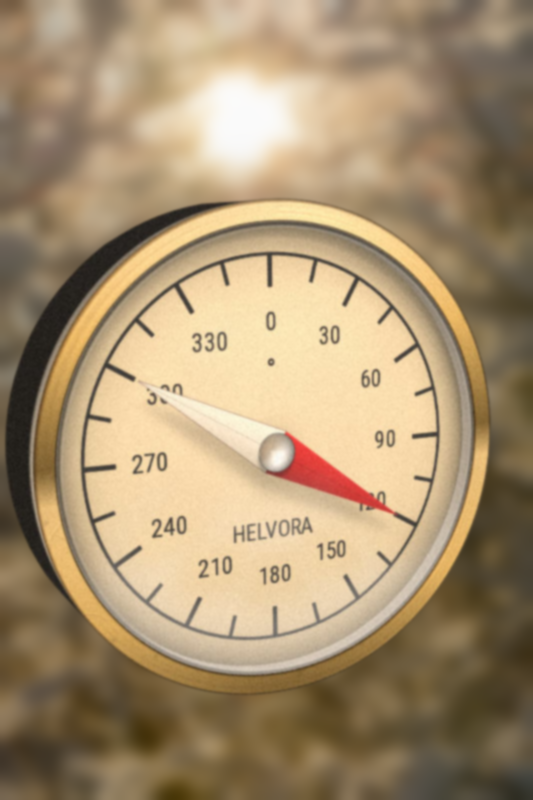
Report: 120,°
